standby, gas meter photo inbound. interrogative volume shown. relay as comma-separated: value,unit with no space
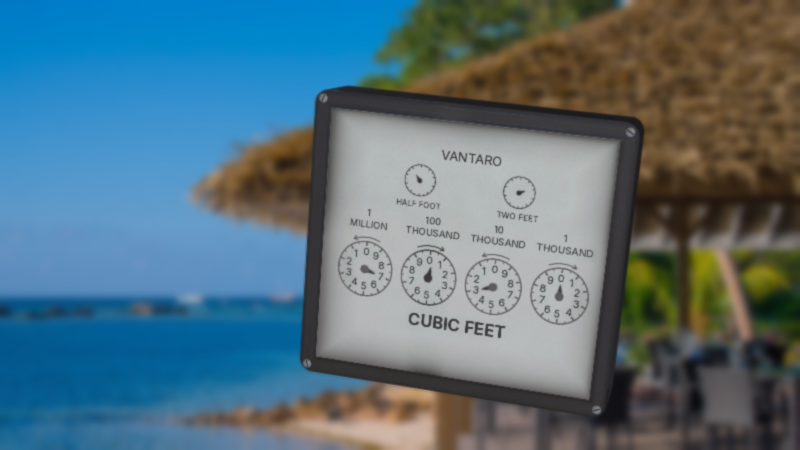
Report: 703000,ft³
